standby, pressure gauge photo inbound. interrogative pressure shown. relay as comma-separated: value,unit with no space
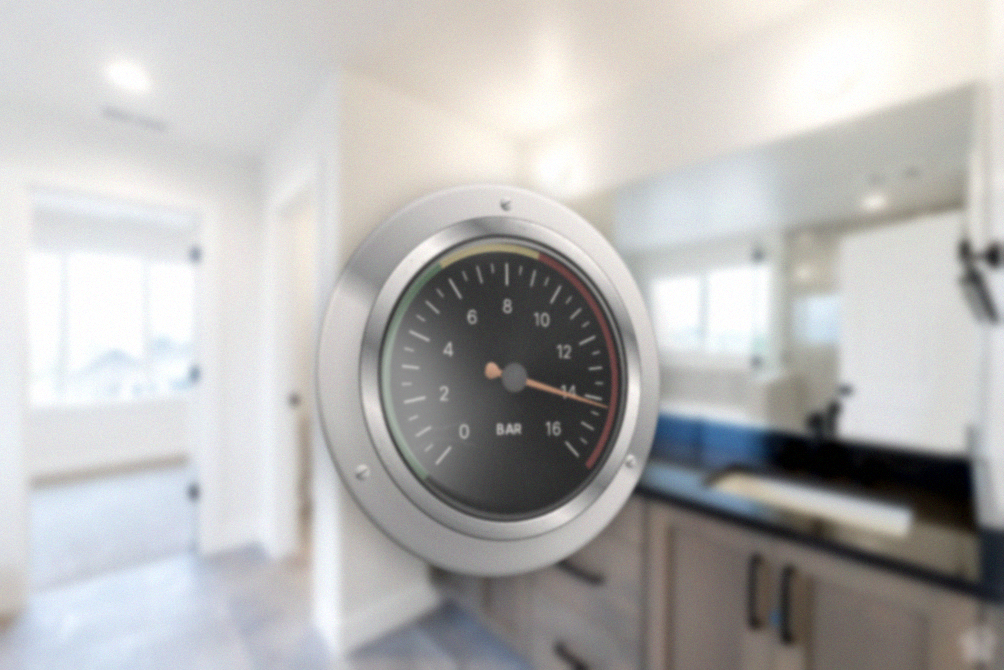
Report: 14.25,bar
